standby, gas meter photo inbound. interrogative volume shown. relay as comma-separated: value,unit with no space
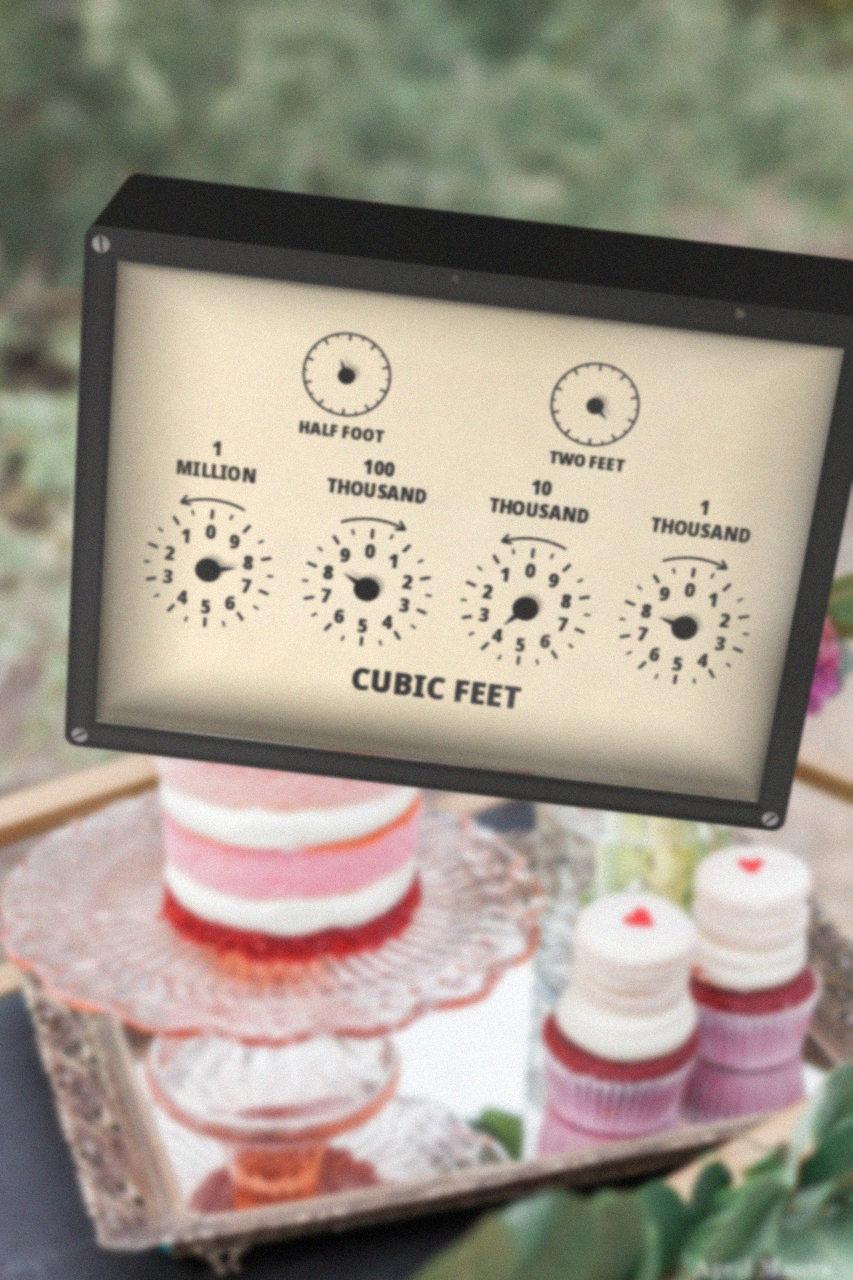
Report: 783800,ft³
